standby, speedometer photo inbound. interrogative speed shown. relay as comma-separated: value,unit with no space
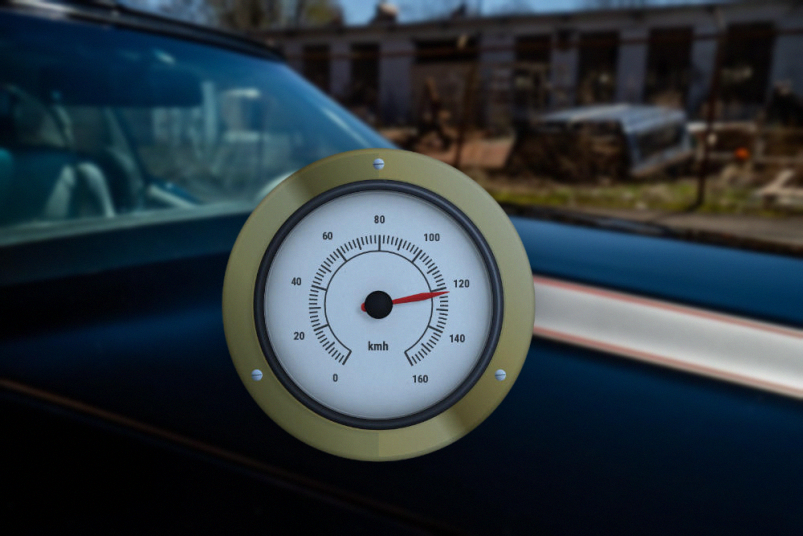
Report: 122,km/h
